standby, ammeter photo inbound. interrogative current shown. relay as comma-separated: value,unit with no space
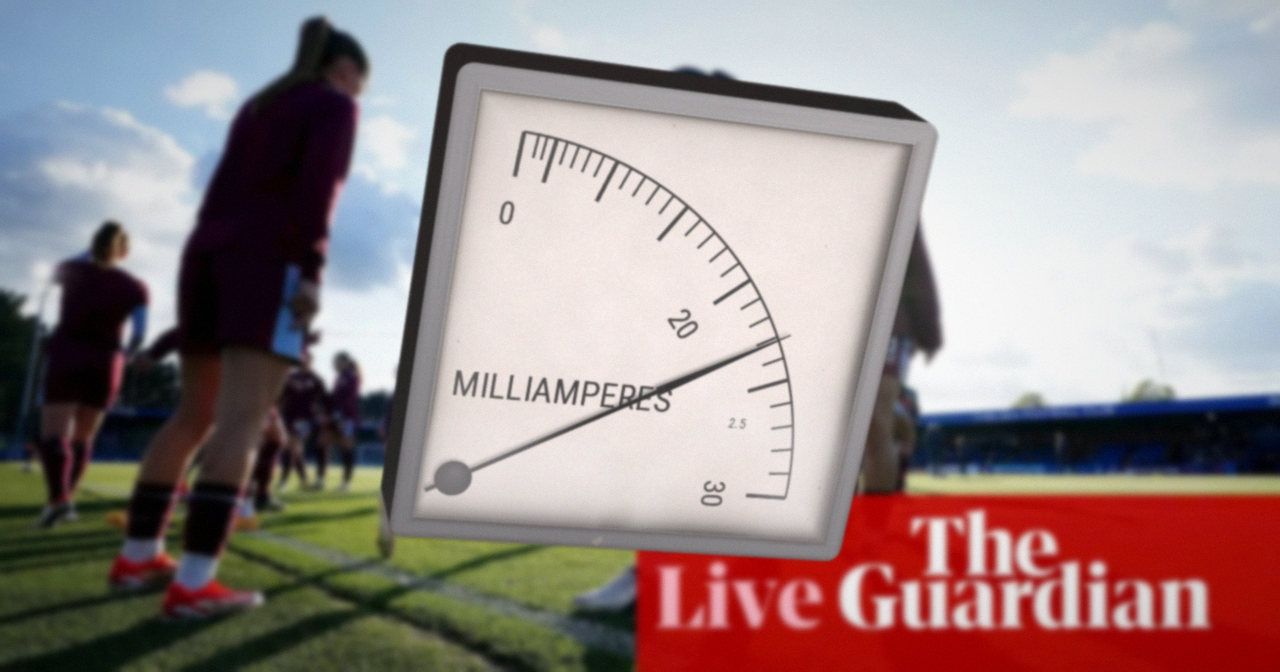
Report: 23,mA
